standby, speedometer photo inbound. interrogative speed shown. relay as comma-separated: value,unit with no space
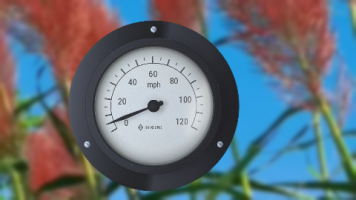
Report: 5,mph
